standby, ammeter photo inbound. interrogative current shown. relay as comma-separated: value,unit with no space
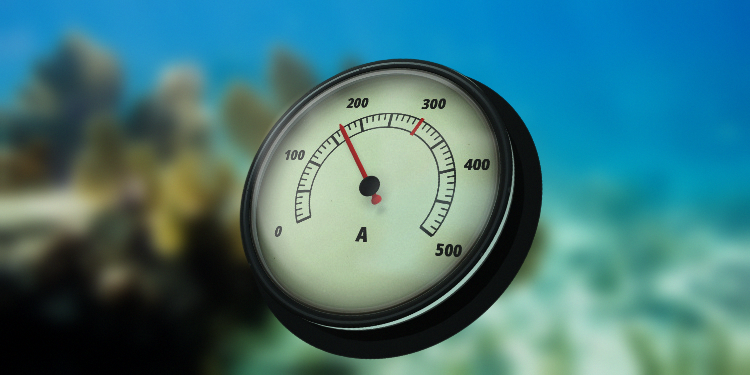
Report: 170,A
